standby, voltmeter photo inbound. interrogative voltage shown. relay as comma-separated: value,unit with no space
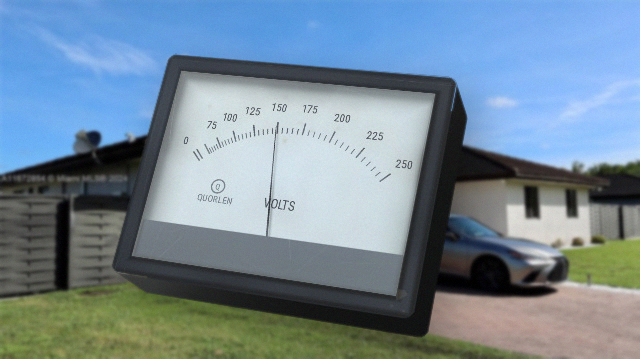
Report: 150,V
